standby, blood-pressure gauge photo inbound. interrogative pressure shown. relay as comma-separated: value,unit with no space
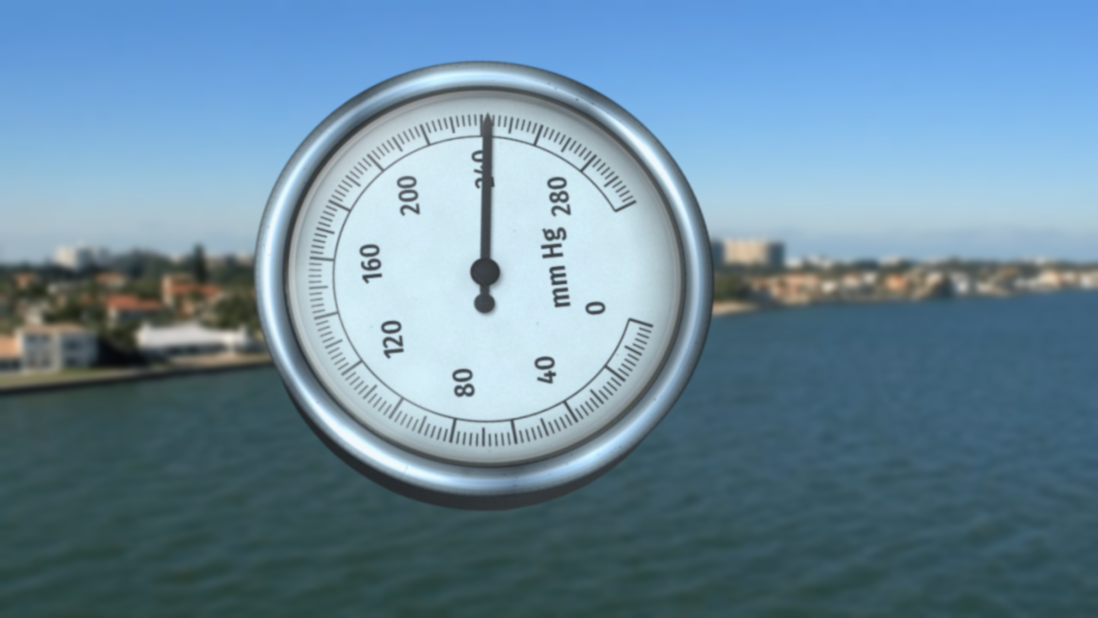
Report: 242,mmHg
